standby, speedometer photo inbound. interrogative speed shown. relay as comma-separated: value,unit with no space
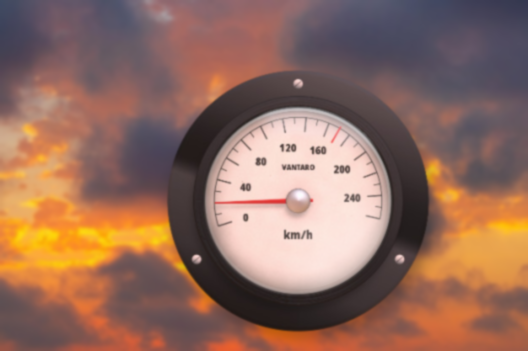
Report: 20,km/h
